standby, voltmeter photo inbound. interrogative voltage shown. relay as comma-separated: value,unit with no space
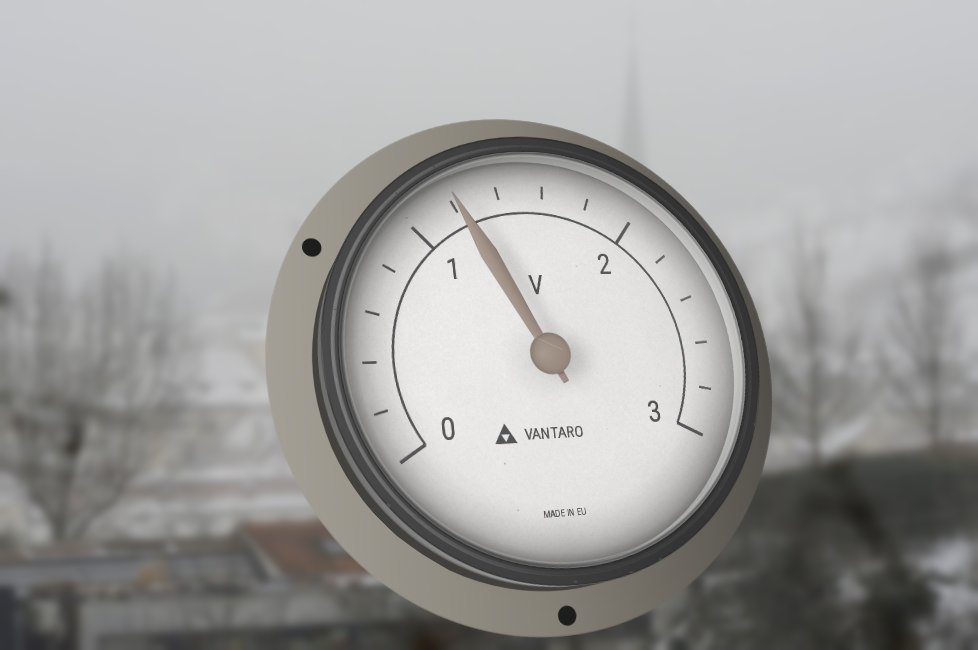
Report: 1.2,V
